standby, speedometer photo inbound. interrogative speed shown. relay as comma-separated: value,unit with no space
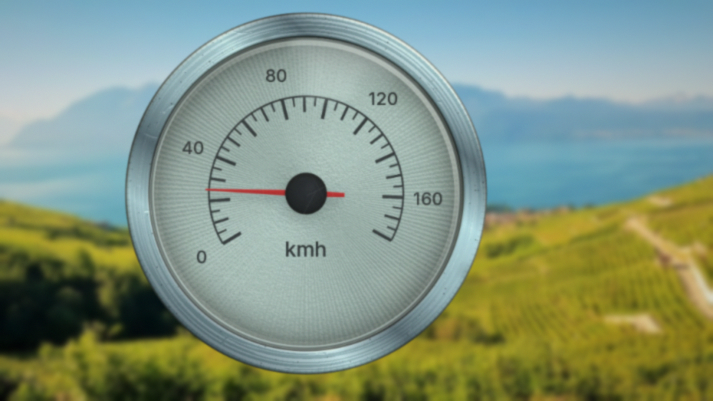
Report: 25,km/h
